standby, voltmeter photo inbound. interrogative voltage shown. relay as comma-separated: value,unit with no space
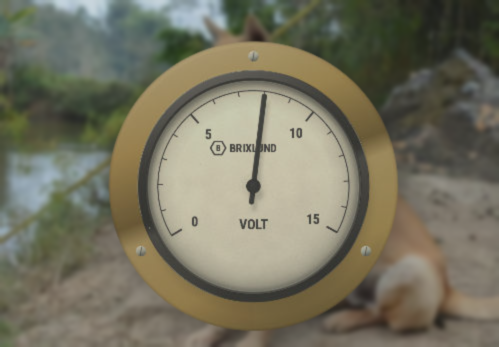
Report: 8,V
